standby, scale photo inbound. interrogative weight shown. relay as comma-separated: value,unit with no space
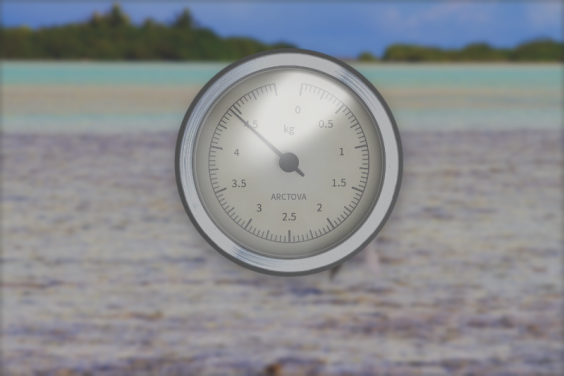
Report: 4.45,kg
